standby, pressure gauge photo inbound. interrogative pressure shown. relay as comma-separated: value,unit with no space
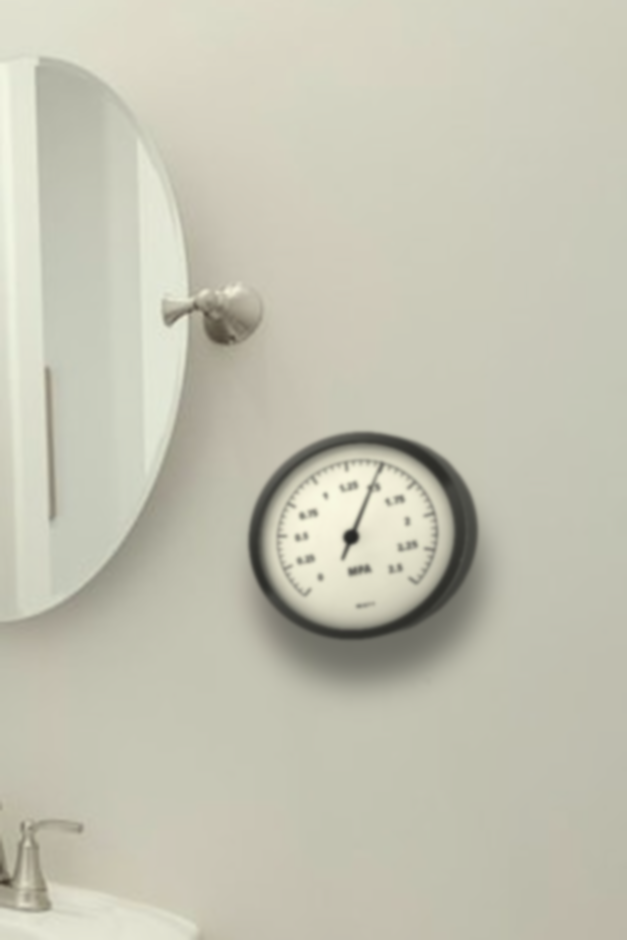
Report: 1.5,MPa
